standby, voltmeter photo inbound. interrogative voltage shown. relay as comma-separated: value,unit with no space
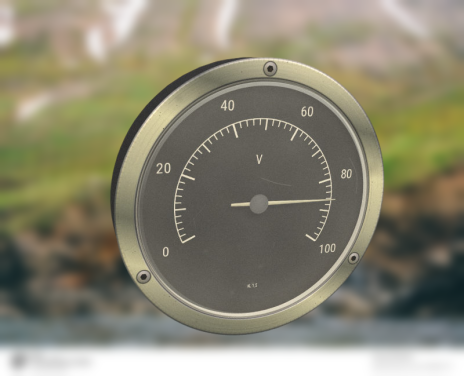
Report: 86,V
